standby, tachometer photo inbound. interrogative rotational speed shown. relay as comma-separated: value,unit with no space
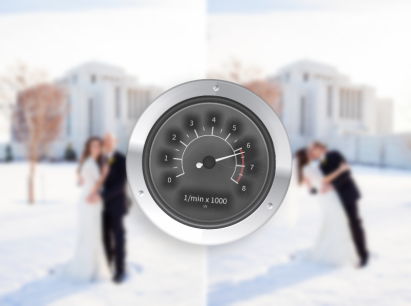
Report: 6250,rpm
